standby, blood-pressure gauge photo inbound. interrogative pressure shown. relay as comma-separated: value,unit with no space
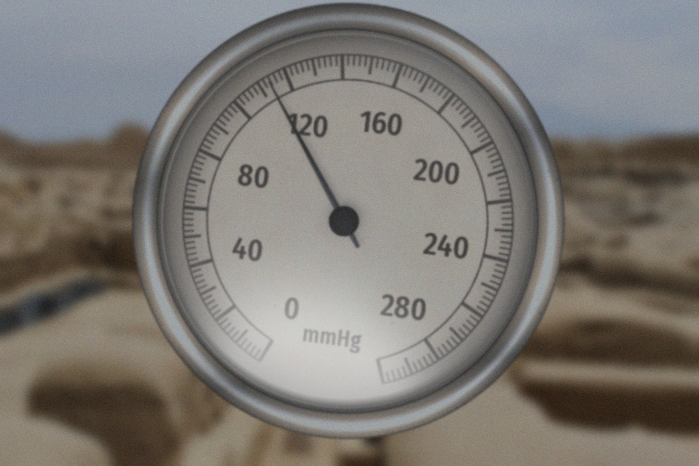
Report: 114,mmHg
